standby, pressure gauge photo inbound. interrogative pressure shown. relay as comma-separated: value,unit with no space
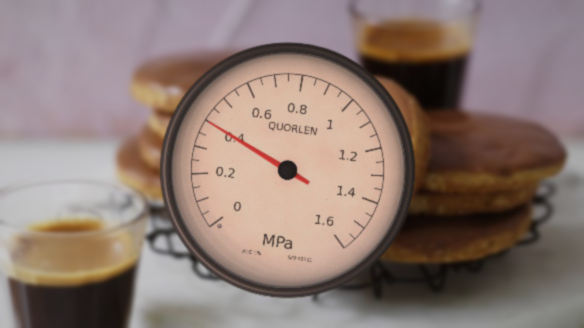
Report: 0.4,MPa
